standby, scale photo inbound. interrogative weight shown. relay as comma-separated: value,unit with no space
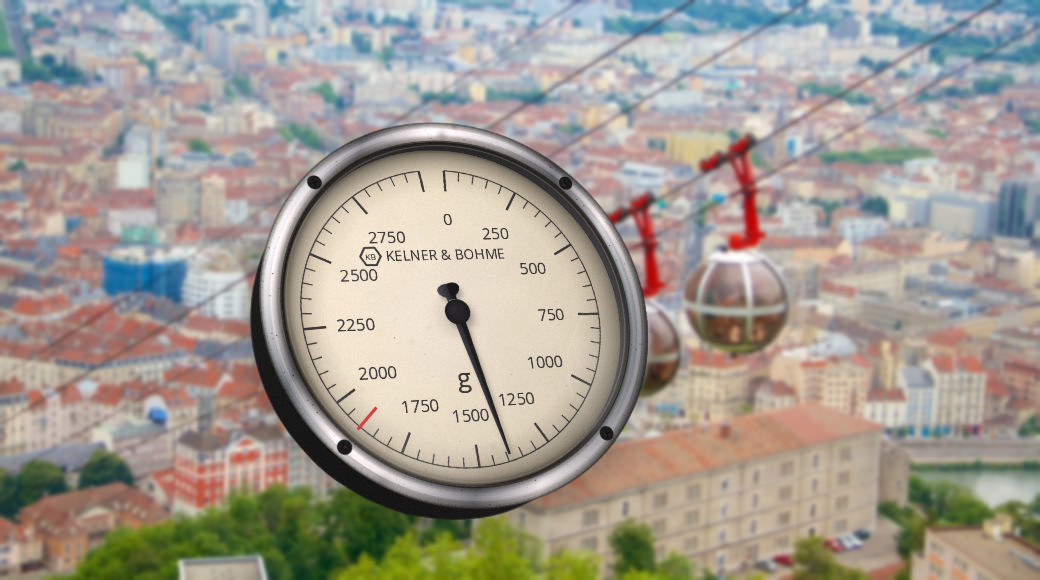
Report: 1400,g
